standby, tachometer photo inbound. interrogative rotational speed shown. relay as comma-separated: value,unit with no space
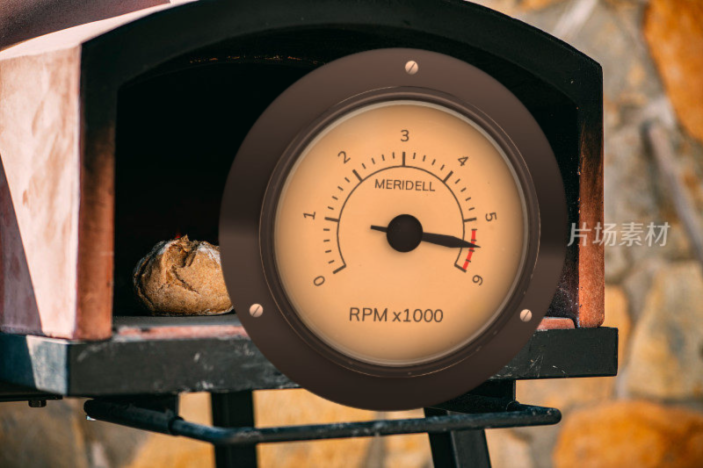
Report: 5500,rpm
